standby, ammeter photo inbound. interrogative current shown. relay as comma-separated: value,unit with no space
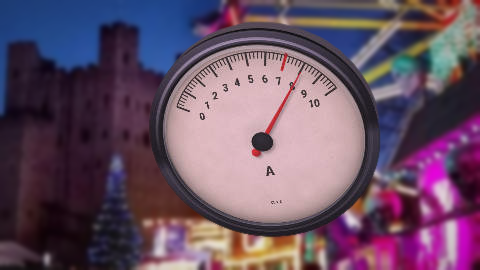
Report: 8,A
